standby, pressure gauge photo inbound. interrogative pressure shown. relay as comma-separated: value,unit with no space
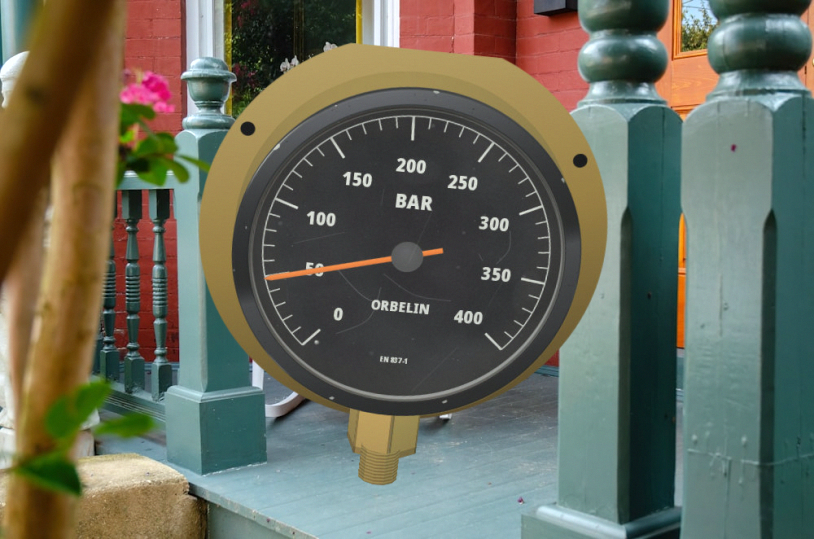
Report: 50,bar
